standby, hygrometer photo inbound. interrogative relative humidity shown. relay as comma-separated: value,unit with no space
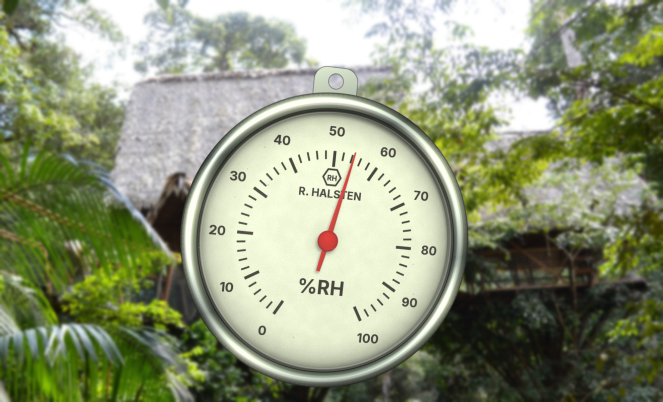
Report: 54,%
